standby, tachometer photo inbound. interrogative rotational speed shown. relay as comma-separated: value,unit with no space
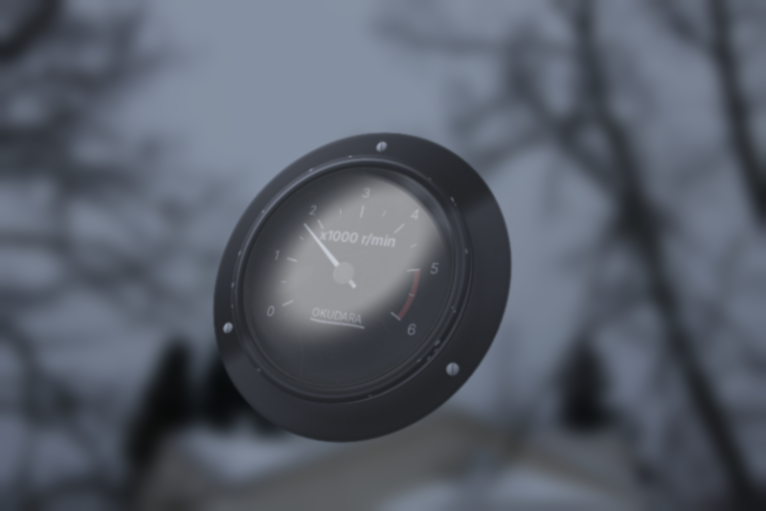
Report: 1750,rpm
